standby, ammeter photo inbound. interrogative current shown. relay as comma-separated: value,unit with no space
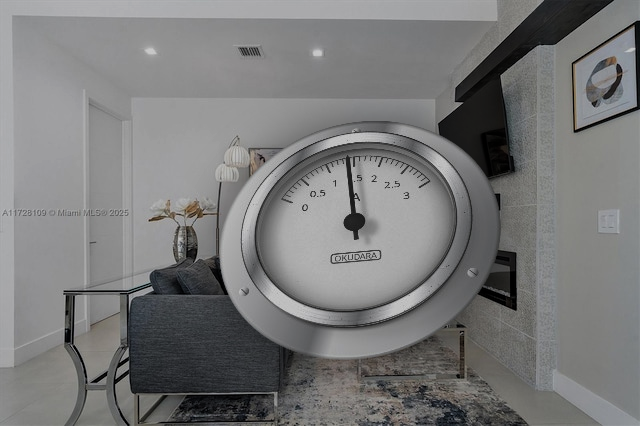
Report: 1.4,A
